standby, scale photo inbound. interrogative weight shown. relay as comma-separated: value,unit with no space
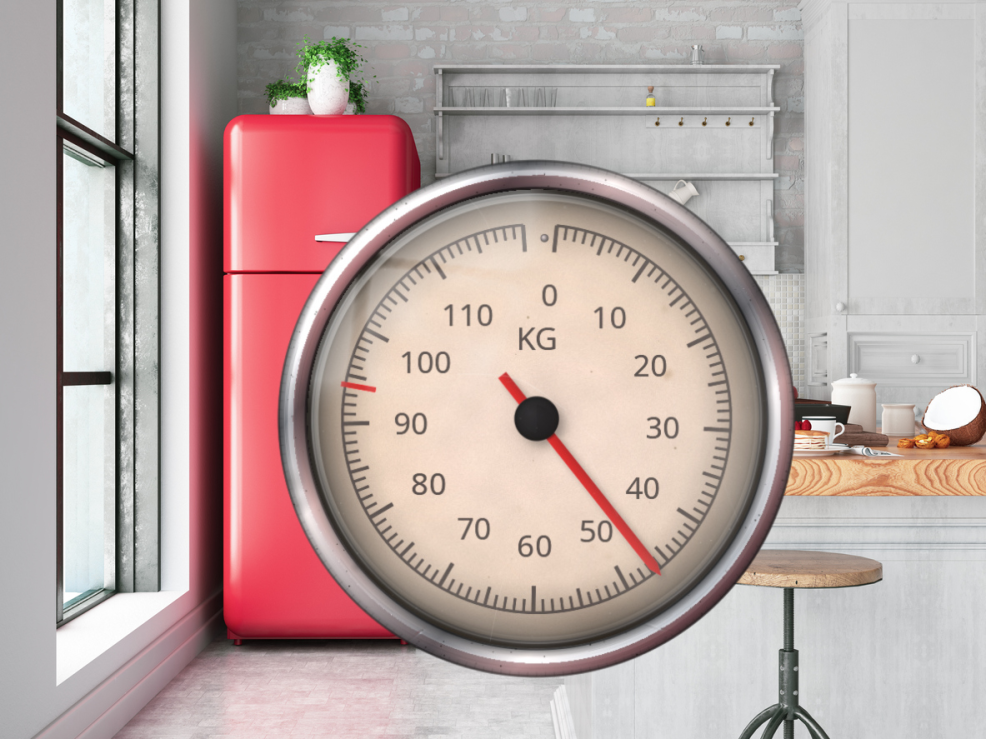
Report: 46.5,kg
